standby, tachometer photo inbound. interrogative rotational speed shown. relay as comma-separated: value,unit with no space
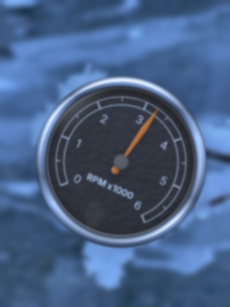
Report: 3250,rpm
